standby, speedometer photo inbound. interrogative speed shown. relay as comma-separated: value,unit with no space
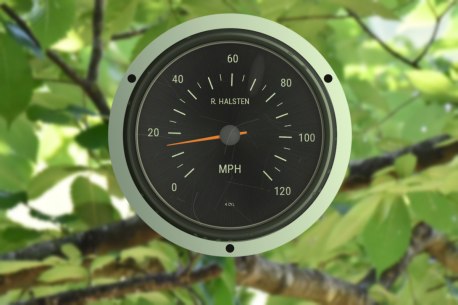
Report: 15,mph
